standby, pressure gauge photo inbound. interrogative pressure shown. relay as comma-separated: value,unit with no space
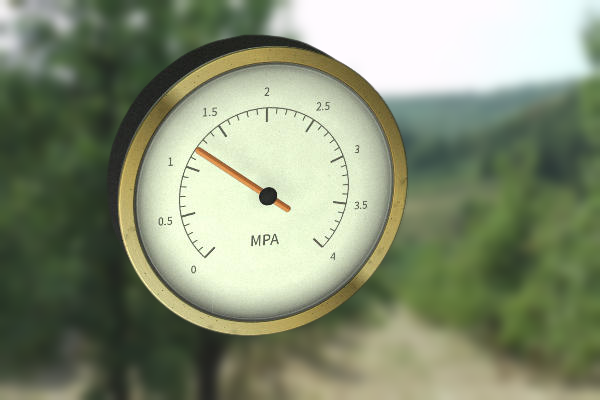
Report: 1.2,MPa
